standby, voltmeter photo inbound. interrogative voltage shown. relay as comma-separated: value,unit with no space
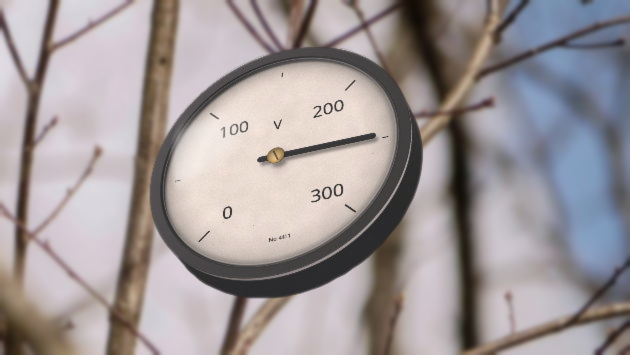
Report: 250,V
